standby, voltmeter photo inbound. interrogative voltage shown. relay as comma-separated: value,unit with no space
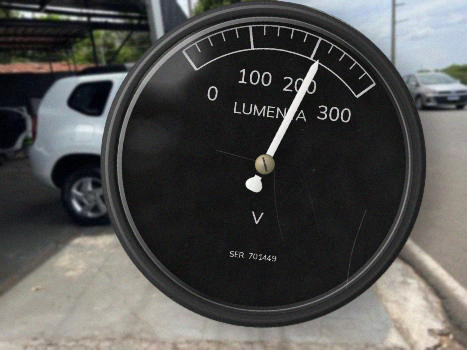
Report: 210,V
